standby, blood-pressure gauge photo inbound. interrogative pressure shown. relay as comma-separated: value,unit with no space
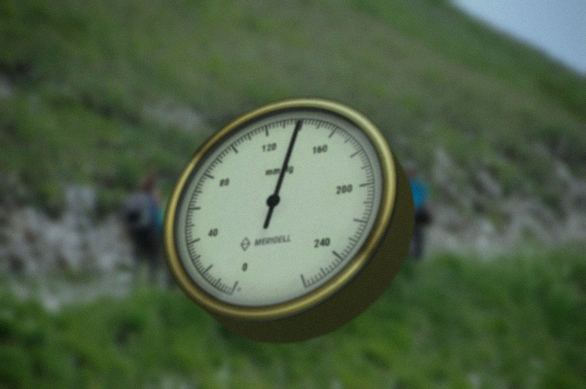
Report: 140,mmHg
